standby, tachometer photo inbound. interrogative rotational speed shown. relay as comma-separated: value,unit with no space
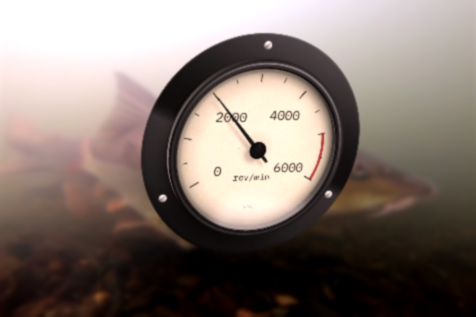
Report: 2000,rpm
